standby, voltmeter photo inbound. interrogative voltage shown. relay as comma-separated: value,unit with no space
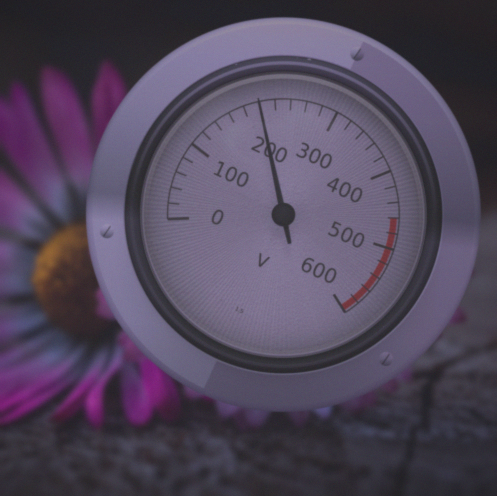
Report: 200,V
